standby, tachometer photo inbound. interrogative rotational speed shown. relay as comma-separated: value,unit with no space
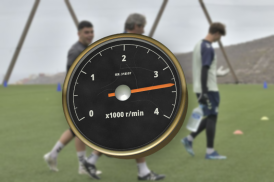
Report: 3375,rpm
